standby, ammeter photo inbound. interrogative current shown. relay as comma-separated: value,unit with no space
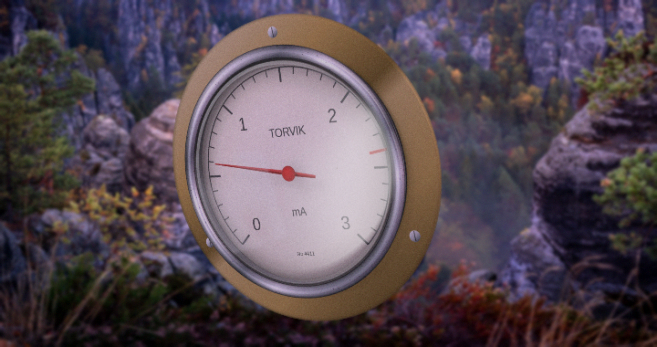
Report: 0.6,mA
